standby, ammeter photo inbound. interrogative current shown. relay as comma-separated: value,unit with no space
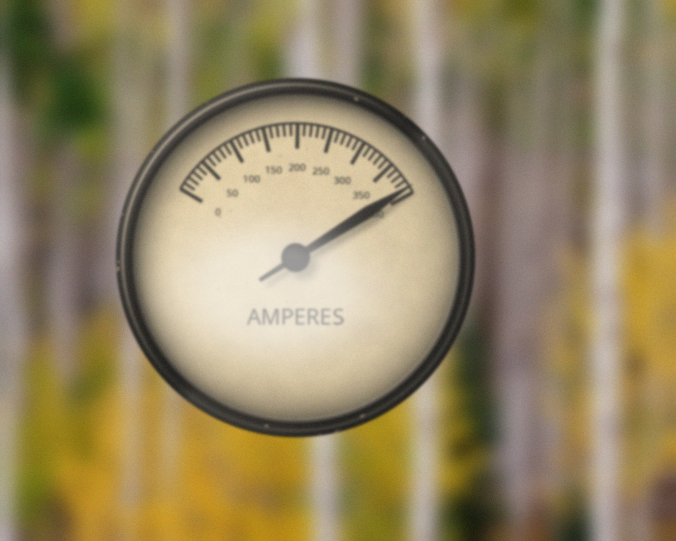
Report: 390,A
